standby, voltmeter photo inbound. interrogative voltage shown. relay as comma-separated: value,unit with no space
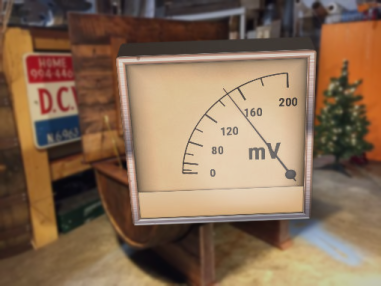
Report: 150,mV
